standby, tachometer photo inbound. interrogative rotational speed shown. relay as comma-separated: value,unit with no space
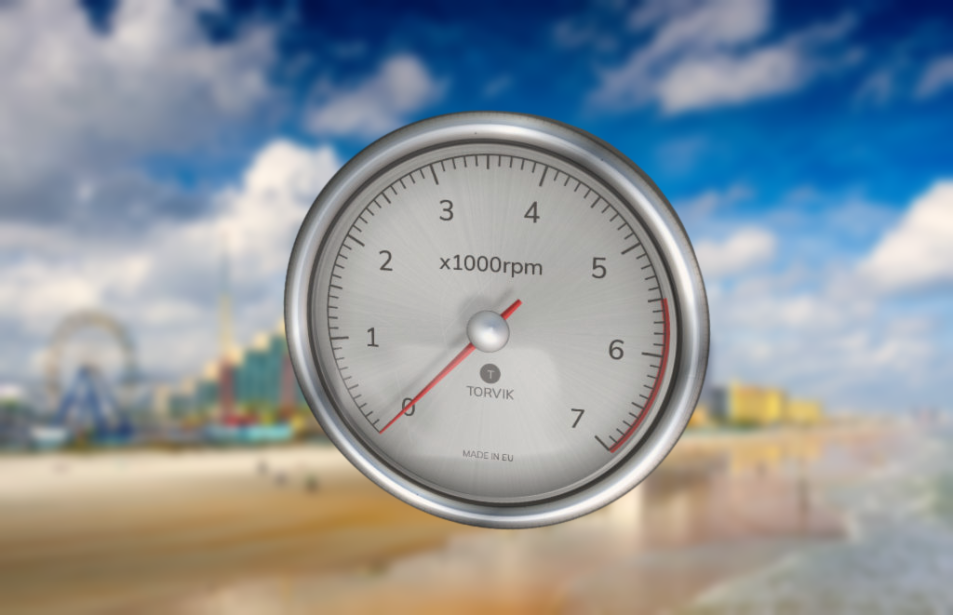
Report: 0,rpm
